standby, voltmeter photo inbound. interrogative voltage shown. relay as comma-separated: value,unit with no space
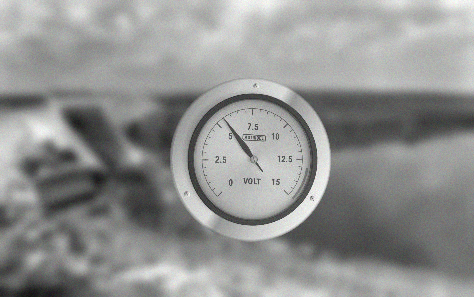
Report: 5.5,V
